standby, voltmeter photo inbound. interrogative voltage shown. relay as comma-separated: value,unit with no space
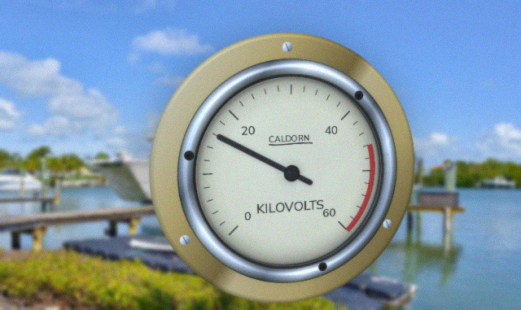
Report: 16,kV
